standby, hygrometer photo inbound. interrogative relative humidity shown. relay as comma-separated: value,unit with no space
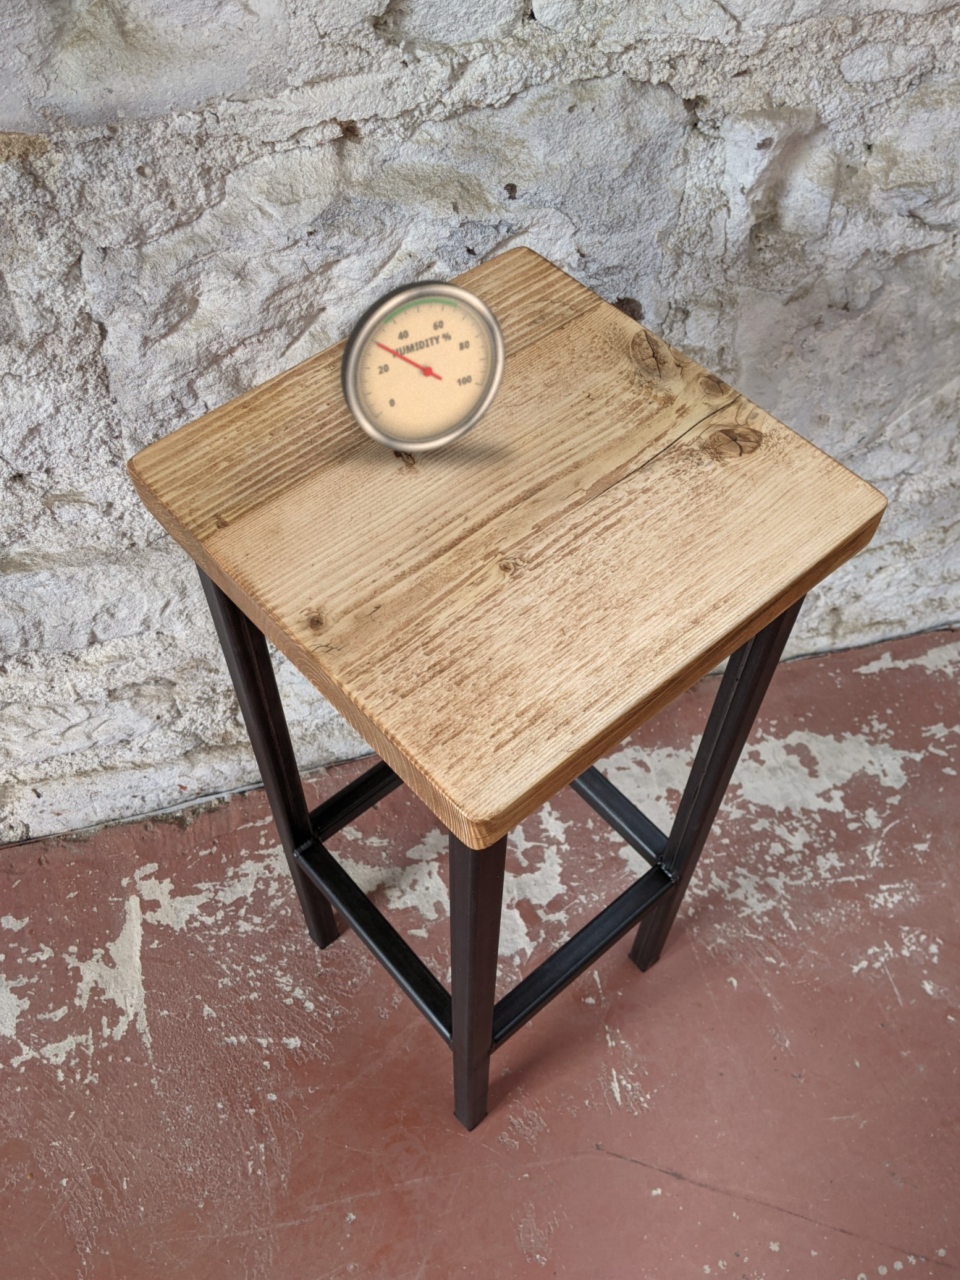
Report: 30,%
